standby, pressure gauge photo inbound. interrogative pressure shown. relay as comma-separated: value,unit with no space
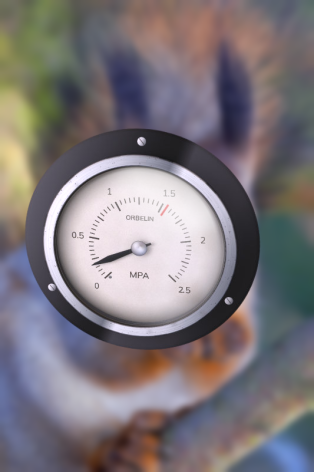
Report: 0.2,MPa
